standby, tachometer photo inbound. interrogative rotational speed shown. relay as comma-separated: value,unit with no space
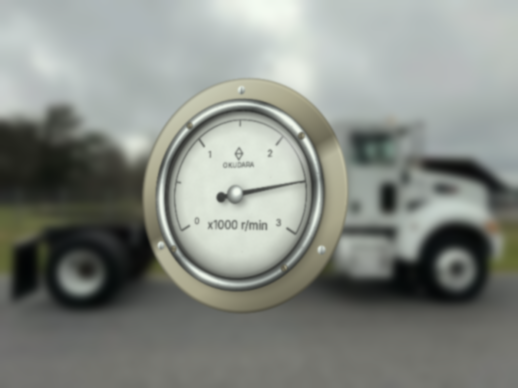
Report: 2500,rpm
